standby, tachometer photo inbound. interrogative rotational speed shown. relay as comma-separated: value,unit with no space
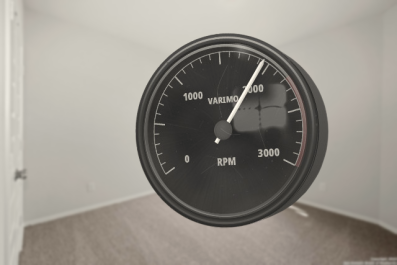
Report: 1950,rpm
